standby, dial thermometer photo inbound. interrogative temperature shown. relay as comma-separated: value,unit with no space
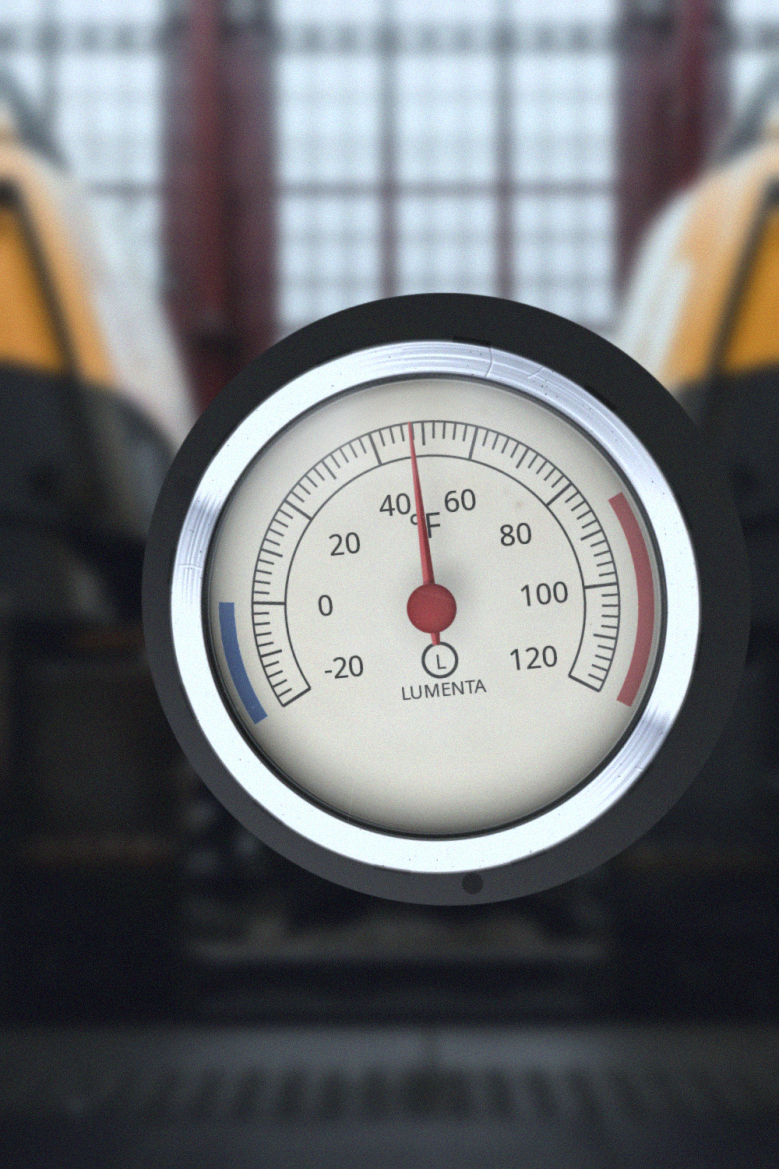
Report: 48,°F
